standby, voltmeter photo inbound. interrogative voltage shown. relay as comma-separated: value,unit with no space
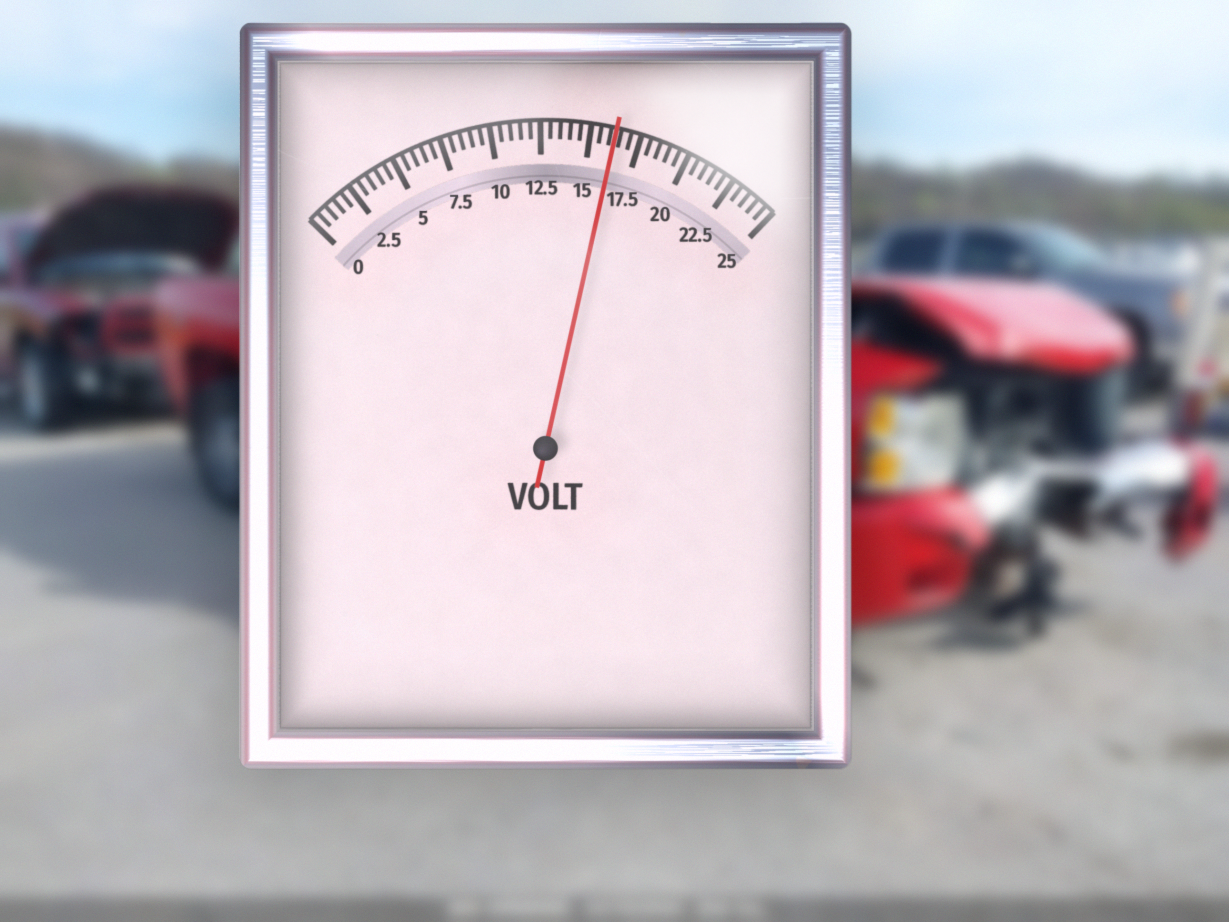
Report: 16.25,V
